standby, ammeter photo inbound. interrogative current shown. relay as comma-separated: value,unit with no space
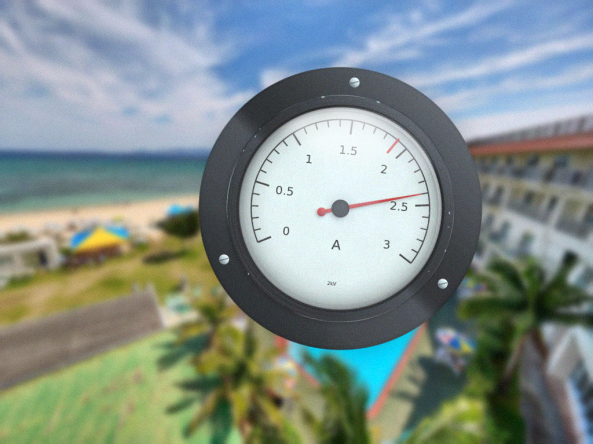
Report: 2.4,A
